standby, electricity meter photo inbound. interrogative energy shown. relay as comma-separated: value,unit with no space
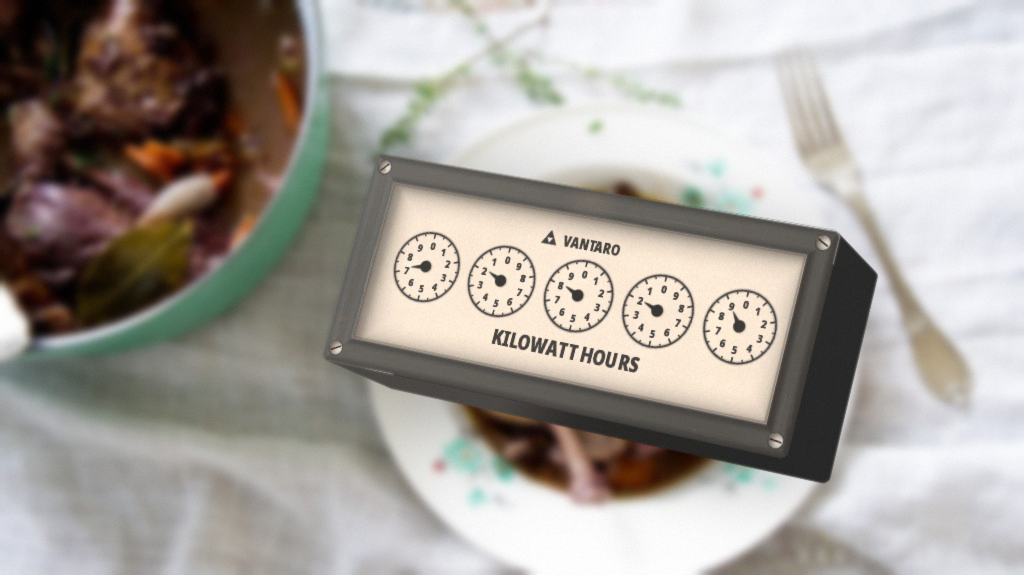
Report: 71819,kWh
